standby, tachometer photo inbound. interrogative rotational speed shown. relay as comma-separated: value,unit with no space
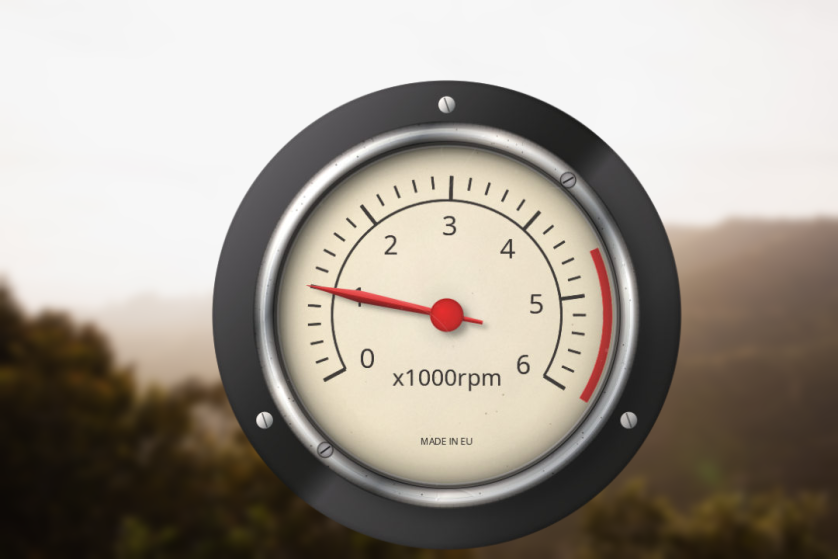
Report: 1000,rpm
